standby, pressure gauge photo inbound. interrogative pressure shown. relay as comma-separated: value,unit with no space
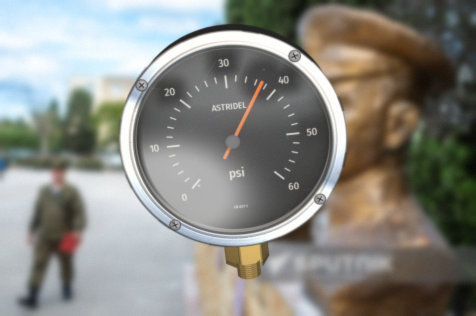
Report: 37,psi
